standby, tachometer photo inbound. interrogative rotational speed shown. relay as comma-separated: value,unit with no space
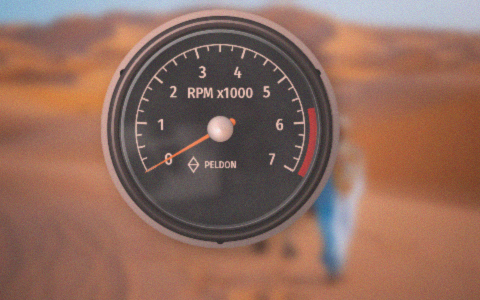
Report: 0,rpm
